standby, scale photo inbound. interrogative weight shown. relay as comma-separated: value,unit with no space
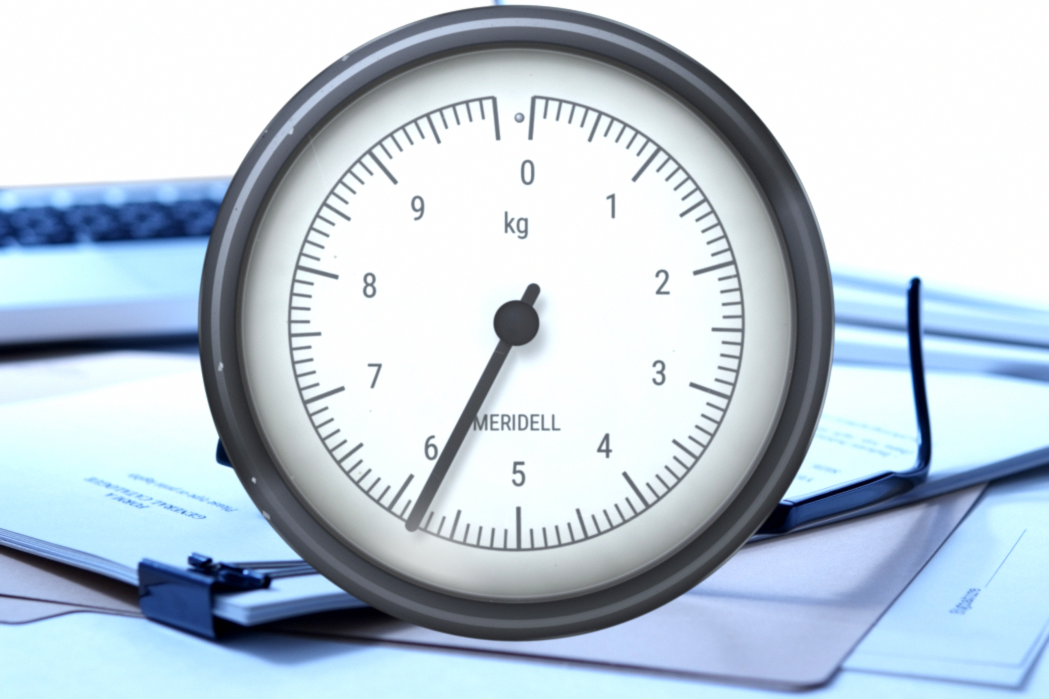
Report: 5.8,kg
